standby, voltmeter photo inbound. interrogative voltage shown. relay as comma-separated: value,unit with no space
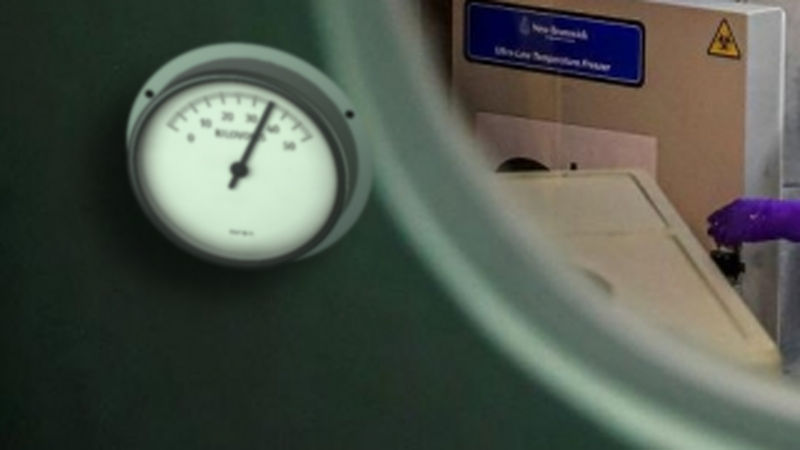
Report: 35,kV
